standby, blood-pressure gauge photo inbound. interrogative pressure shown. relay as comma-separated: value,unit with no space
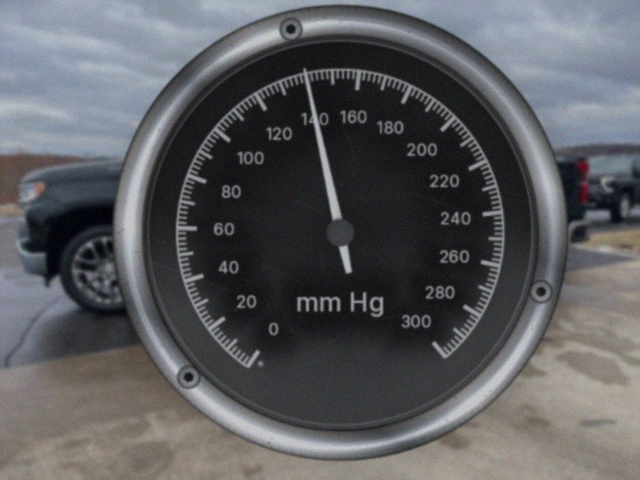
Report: 140,mmHg
